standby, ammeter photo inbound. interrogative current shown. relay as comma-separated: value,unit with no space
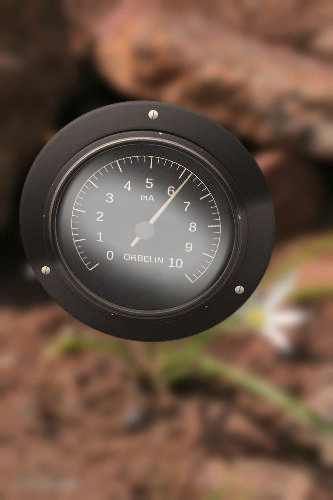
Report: 6.2,mA
